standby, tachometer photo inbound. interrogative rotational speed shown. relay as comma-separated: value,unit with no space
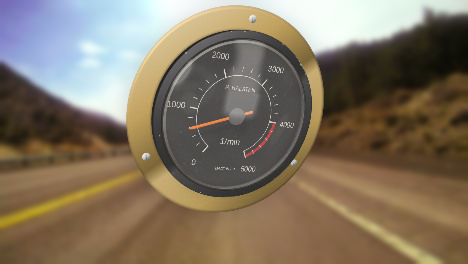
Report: 600,rpm
